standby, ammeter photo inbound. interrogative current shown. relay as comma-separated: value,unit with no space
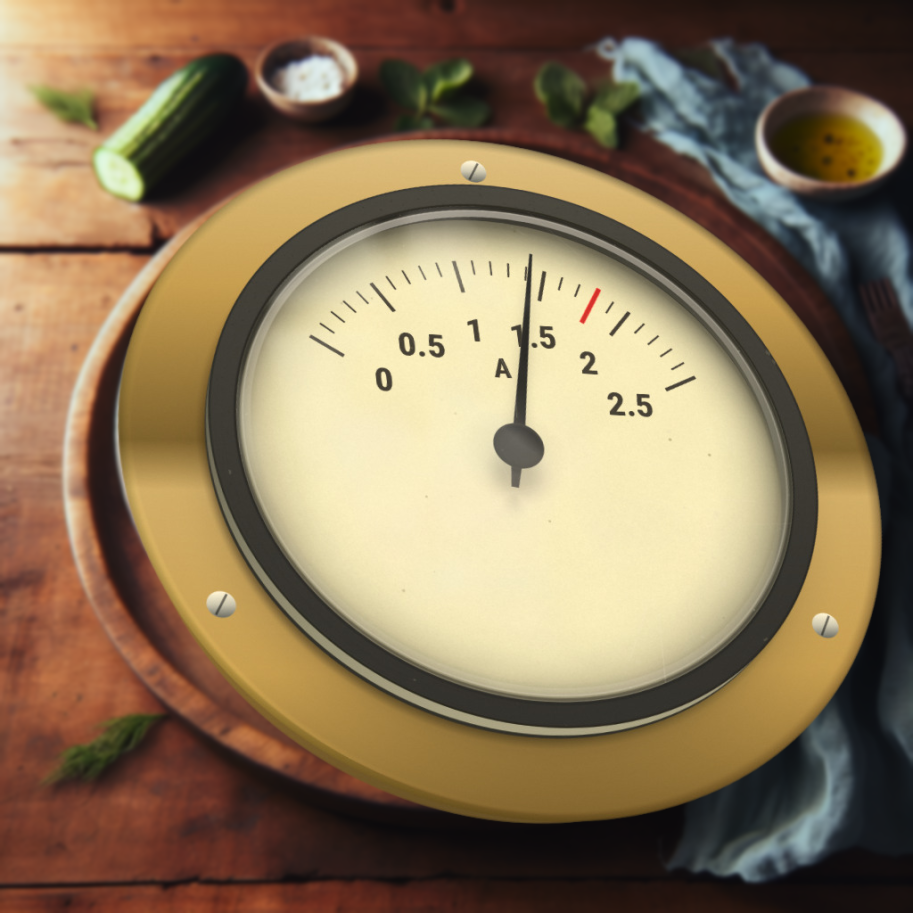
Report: 1.4,A
